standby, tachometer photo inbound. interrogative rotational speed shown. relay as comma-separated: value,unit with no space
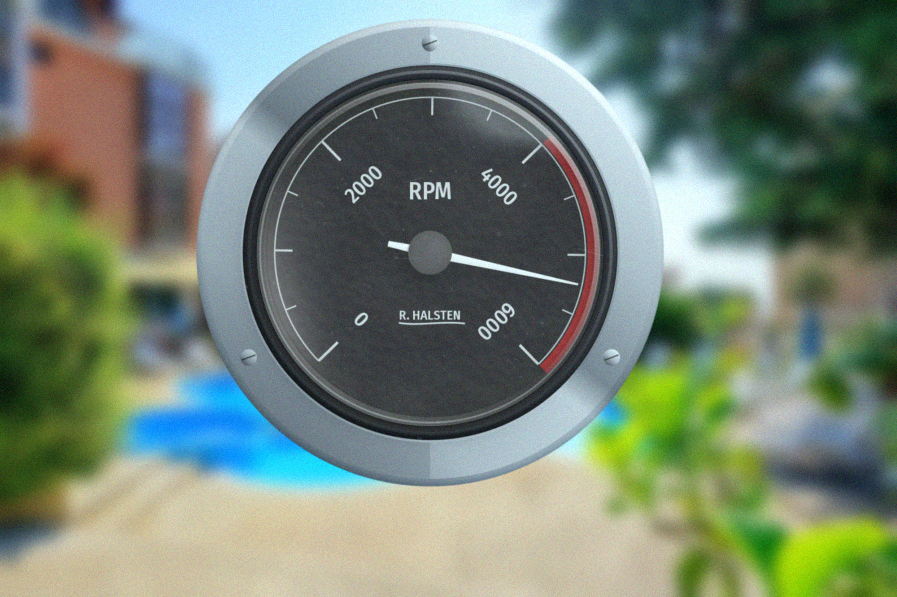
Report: 5250,rpm
